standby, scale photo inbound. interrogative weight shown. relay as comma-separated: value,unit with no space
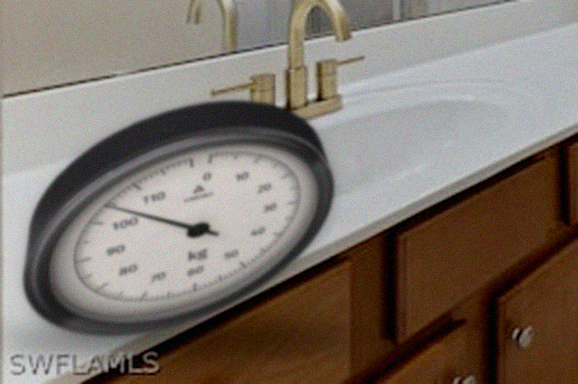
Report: 105,kg
